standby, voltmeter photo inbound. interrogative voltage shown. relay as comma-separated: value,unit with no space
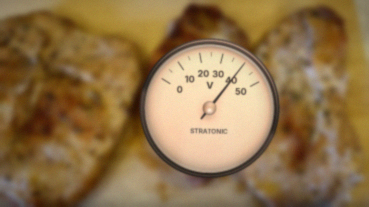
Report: 40,V
